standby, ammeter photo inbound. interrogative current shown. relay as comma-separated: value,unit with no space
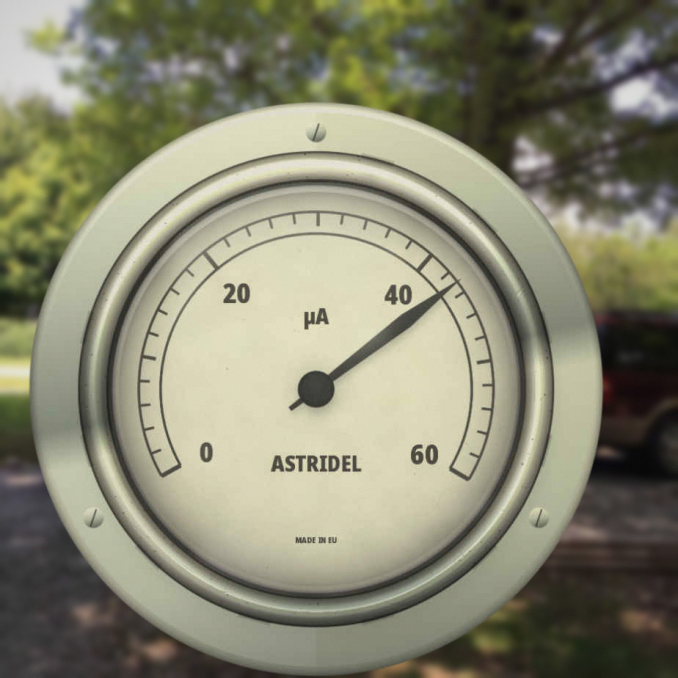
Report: 43,µA
